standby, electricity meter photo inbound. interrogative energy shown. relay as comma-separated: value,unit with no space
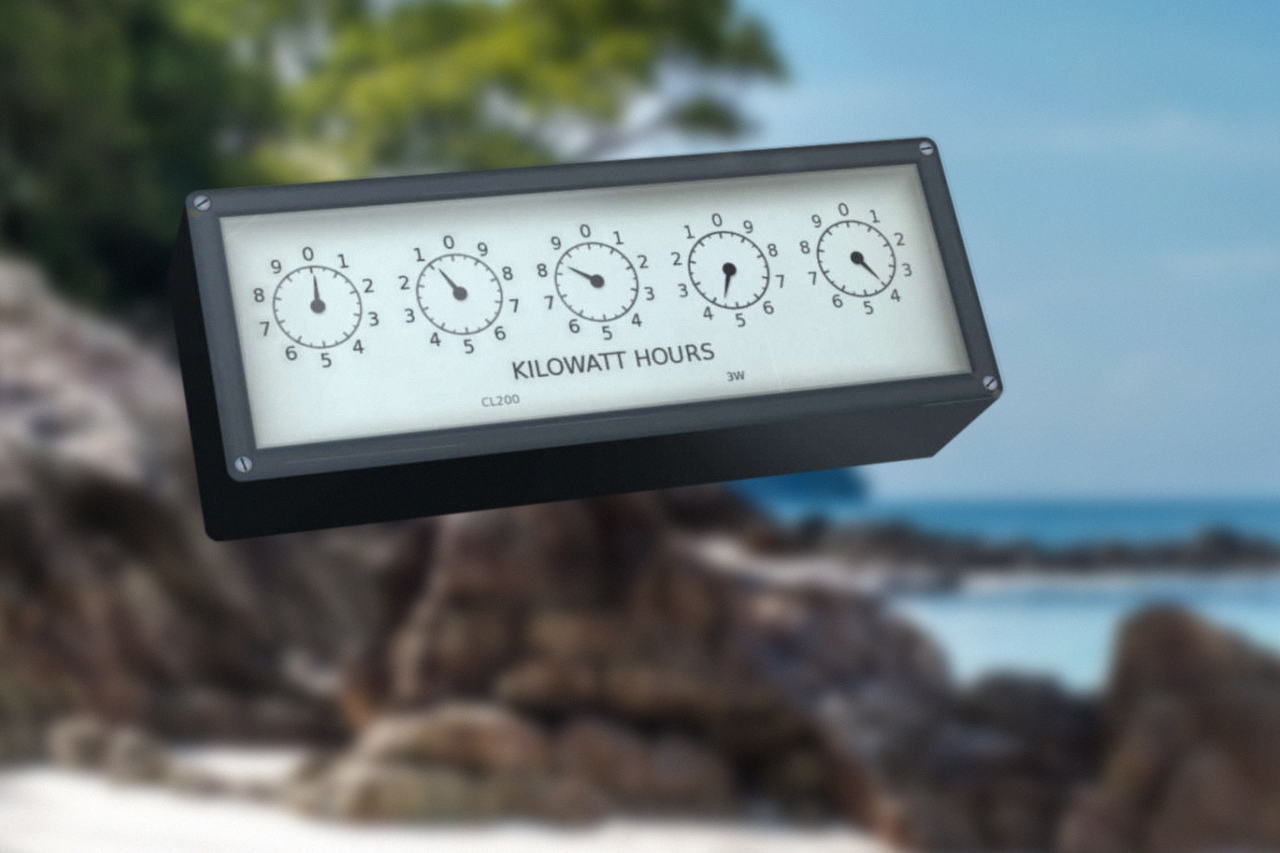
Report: 844,kWh
